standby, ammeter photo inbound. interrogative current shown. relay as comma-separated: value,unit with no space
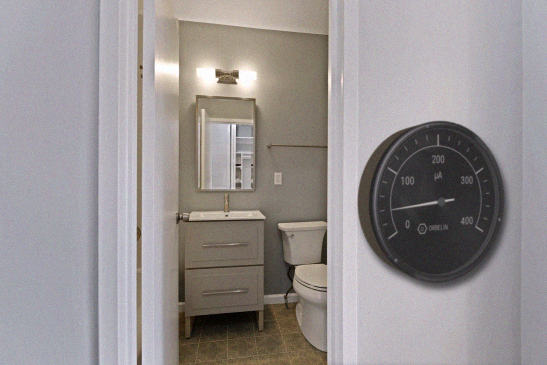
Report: 40,µA
